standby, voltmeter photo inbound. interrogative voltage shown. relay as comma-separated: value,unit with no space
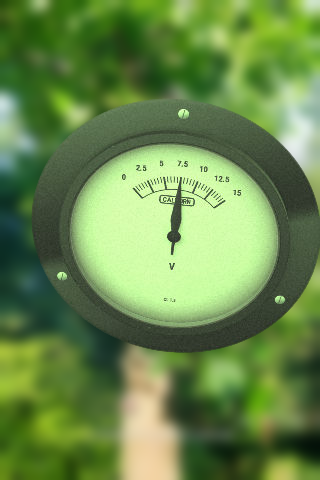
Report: 7.5,V
